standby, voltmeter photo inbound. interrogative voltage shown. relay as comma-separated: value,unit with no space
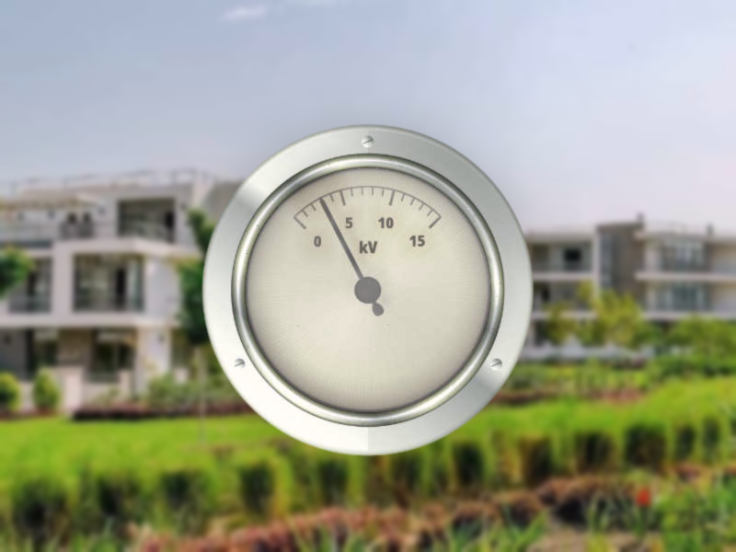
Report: 3,kV
